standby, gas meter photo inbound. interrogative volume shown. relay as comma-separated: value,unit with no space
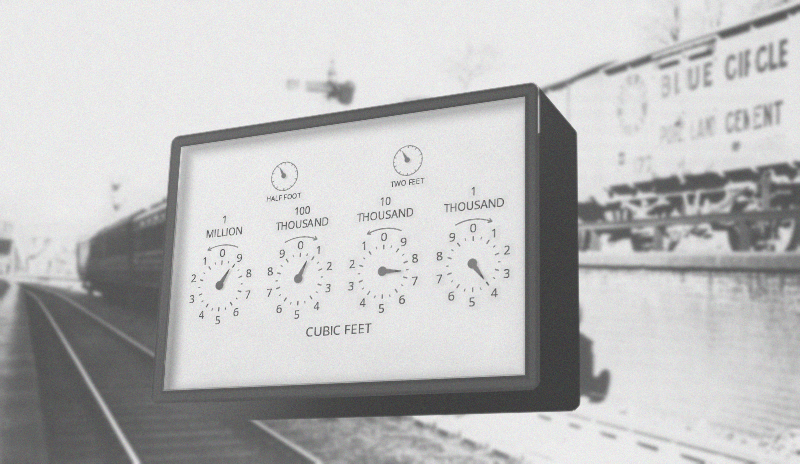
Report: 907400,ft³
